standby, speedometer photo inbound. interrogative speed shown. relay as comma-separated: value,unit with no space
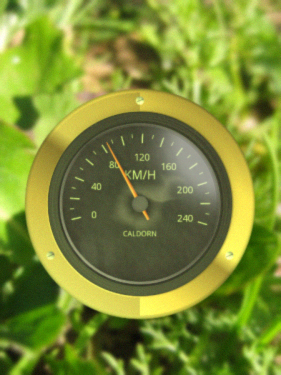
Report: 85,km/h
